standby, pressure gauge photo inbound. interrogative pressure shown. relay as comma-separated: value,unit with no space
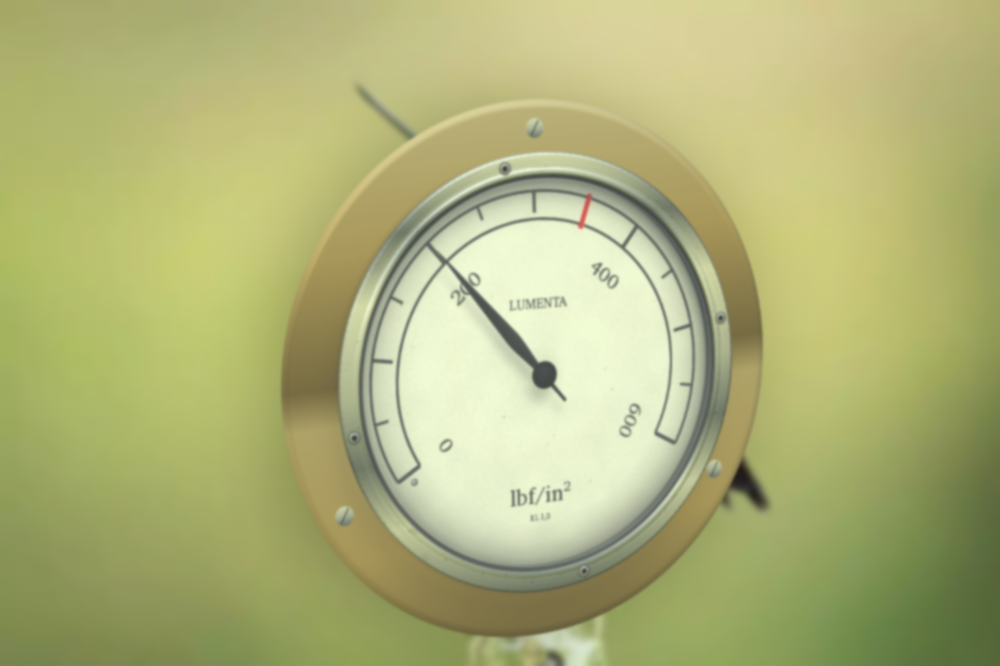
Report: 200,psi
